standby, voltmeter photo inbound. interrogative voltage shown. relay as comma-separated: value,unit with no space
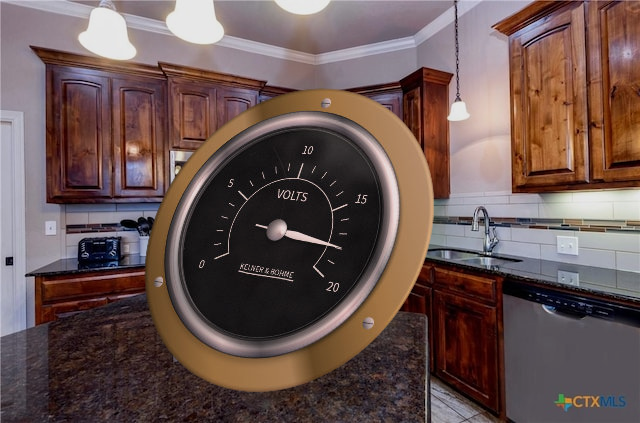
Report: 18,V
